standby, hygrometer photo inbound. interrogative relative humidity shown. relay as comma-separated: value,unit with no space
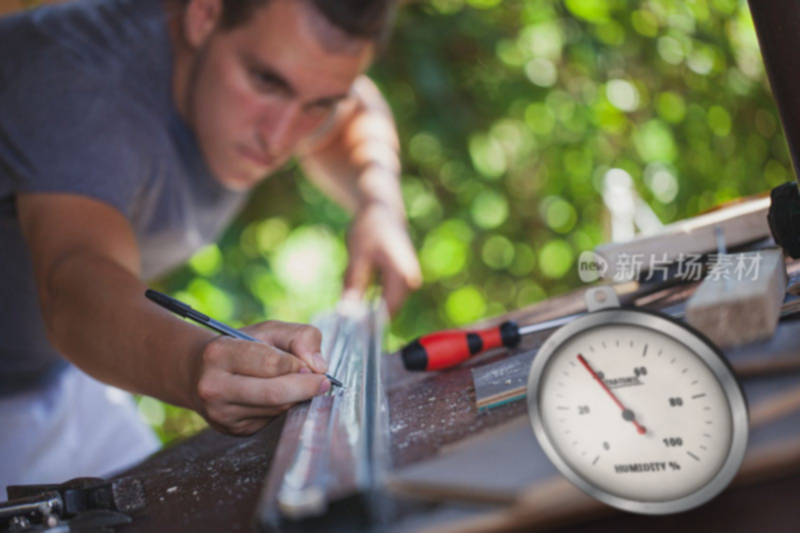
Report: 40,%
